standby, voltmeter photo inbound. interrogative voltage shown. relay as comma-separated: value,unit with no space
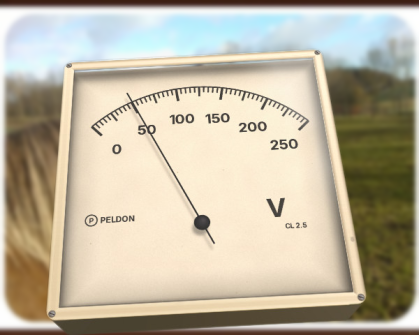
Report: 50,V
